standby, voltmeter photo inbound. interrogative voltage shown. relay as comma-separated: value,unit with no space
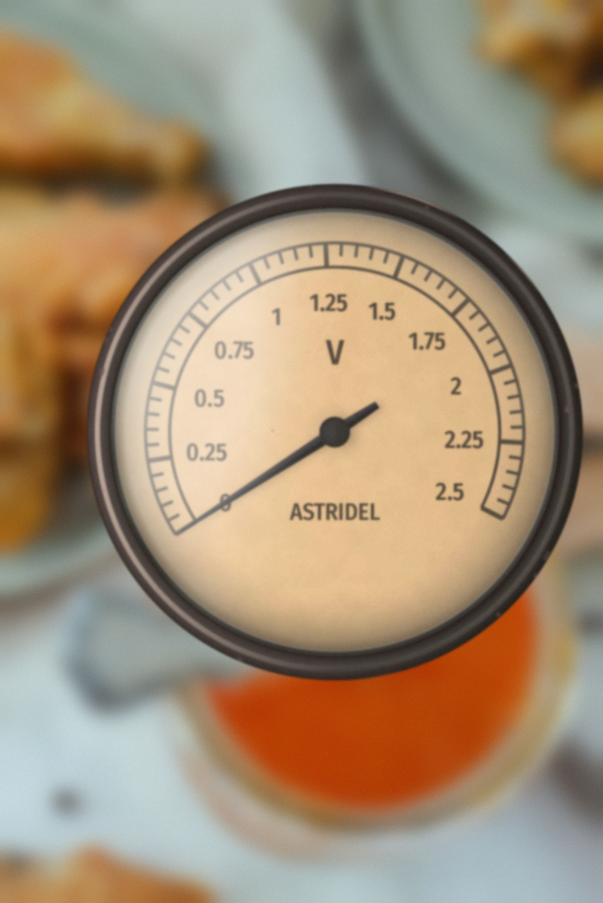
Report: 0,V
